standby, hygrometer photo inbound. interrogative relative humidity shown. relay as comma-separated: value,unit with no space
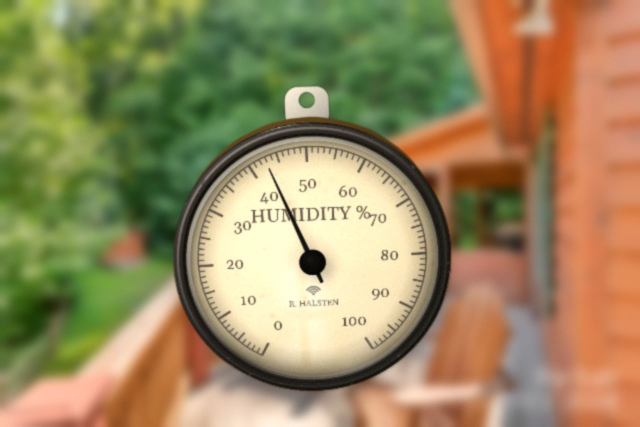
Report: 43,%
